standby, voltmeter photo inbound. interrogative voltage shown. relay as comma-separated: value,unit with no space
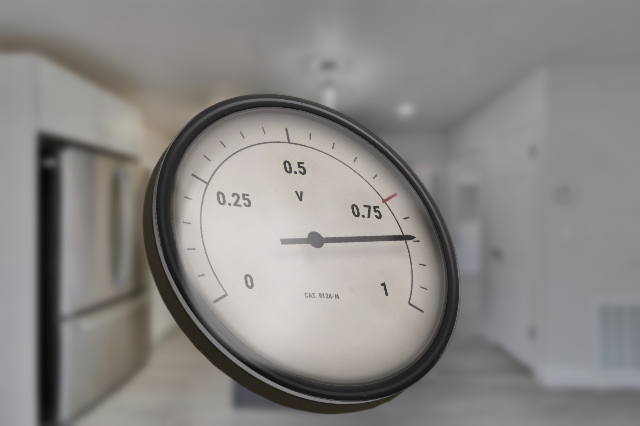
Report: 0.85,V
